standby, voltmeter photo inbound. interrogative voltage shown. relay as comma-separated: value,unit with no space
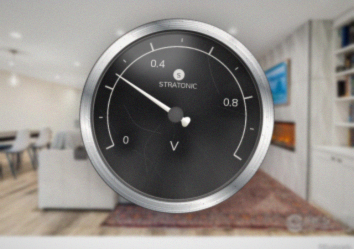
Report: 0.25,V
